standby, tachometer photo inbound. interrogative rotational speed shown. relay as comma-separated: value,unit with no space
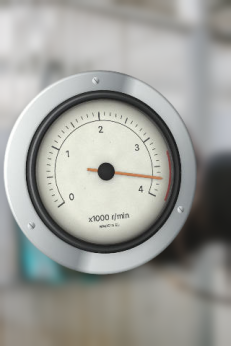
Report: 3700,rpm
